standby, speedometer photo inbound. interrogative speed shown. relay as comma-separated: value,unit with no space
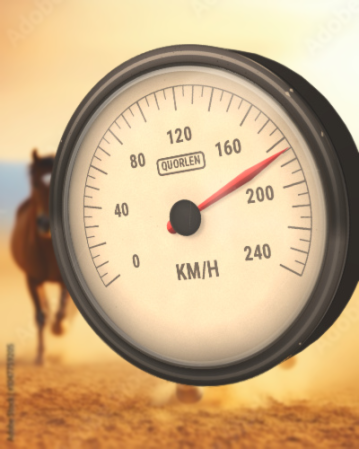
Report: 185,km/h
